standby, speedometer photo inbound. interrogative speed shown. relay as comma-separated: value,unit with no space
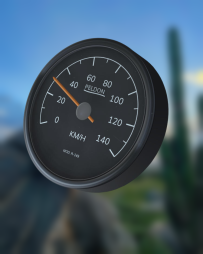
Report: 30,km/h
